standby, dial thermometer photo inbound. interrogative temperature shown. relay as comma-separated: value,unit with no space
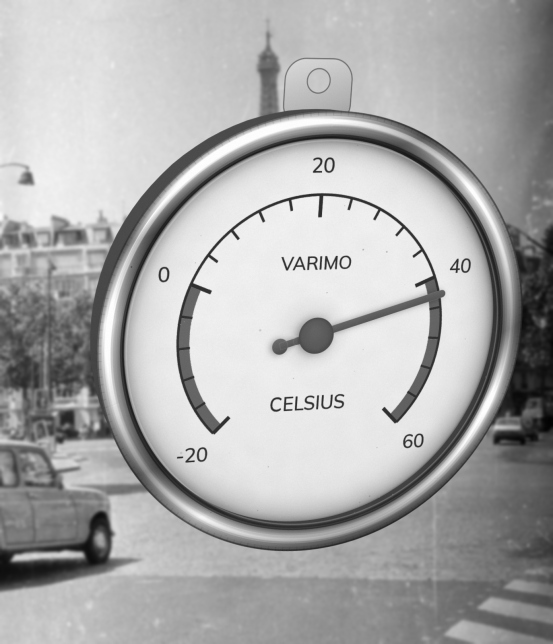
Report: 42,°C
